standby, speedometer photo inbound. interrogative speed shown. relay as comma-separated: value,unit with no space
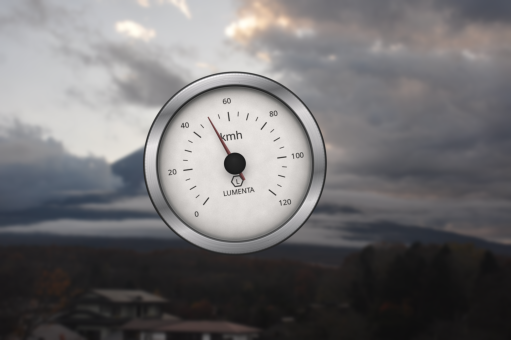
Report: 50,km/h
